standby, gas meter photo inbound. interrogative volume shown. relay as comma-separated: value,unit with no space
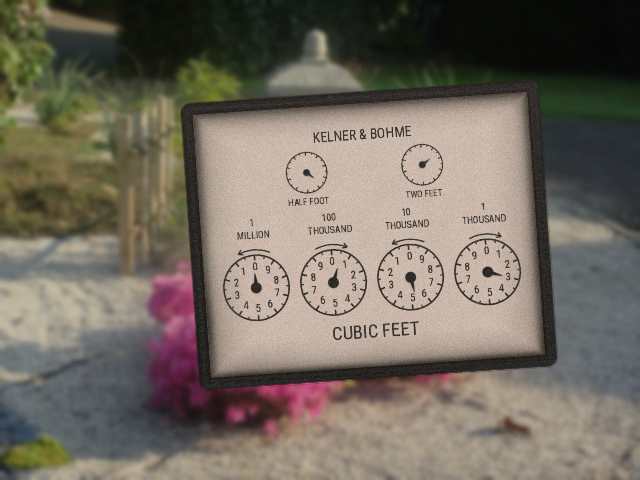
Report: 5300,ft³
